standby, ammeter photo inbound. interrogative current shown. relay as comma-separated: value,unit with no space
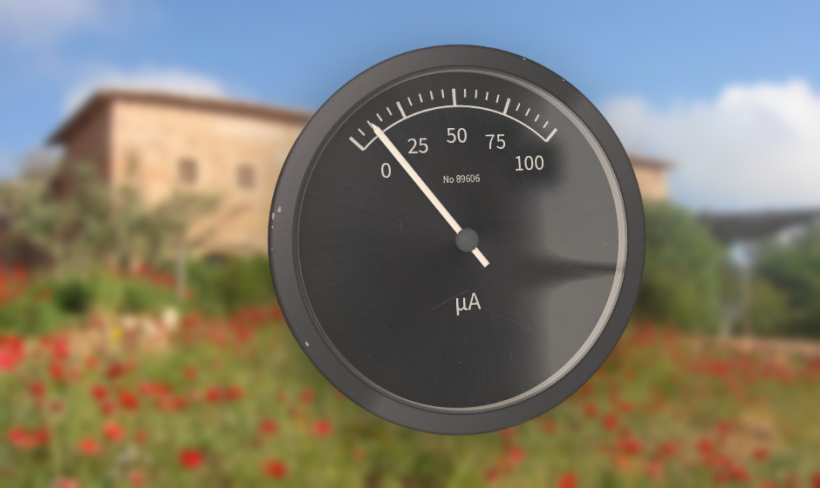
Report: 10,µA
